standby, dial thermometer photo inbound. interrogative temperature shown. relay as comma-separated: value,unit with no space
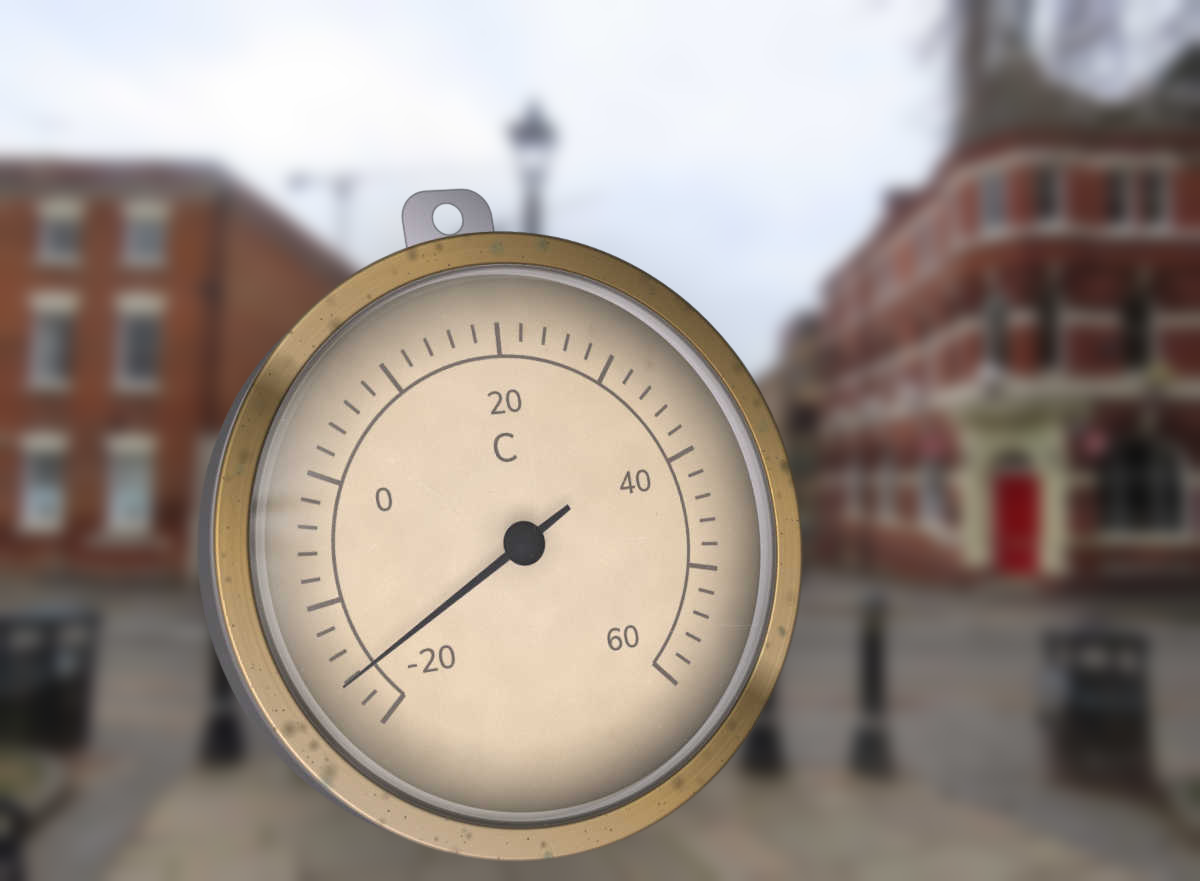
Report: -16,°C
